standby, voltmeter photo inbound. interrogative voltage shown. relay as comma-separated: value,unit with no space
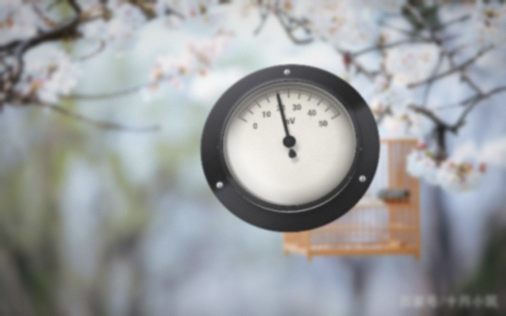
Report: 20,mV
